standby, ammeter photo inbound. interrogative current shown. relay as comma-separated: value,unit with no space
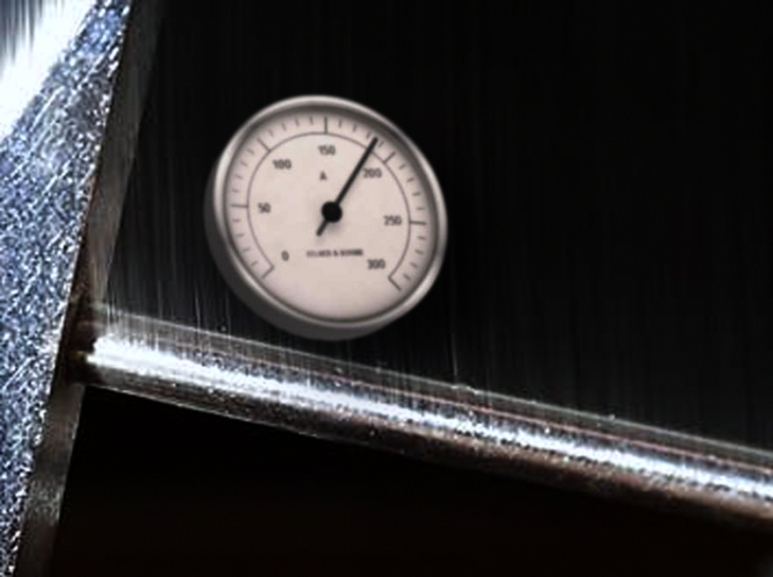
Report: 185,A
